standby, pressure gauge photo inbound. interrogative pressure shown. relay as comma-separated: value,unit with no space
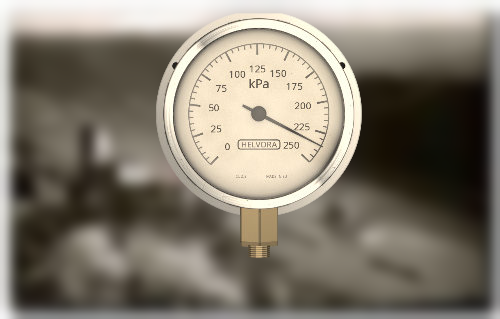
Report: 235,kPa
